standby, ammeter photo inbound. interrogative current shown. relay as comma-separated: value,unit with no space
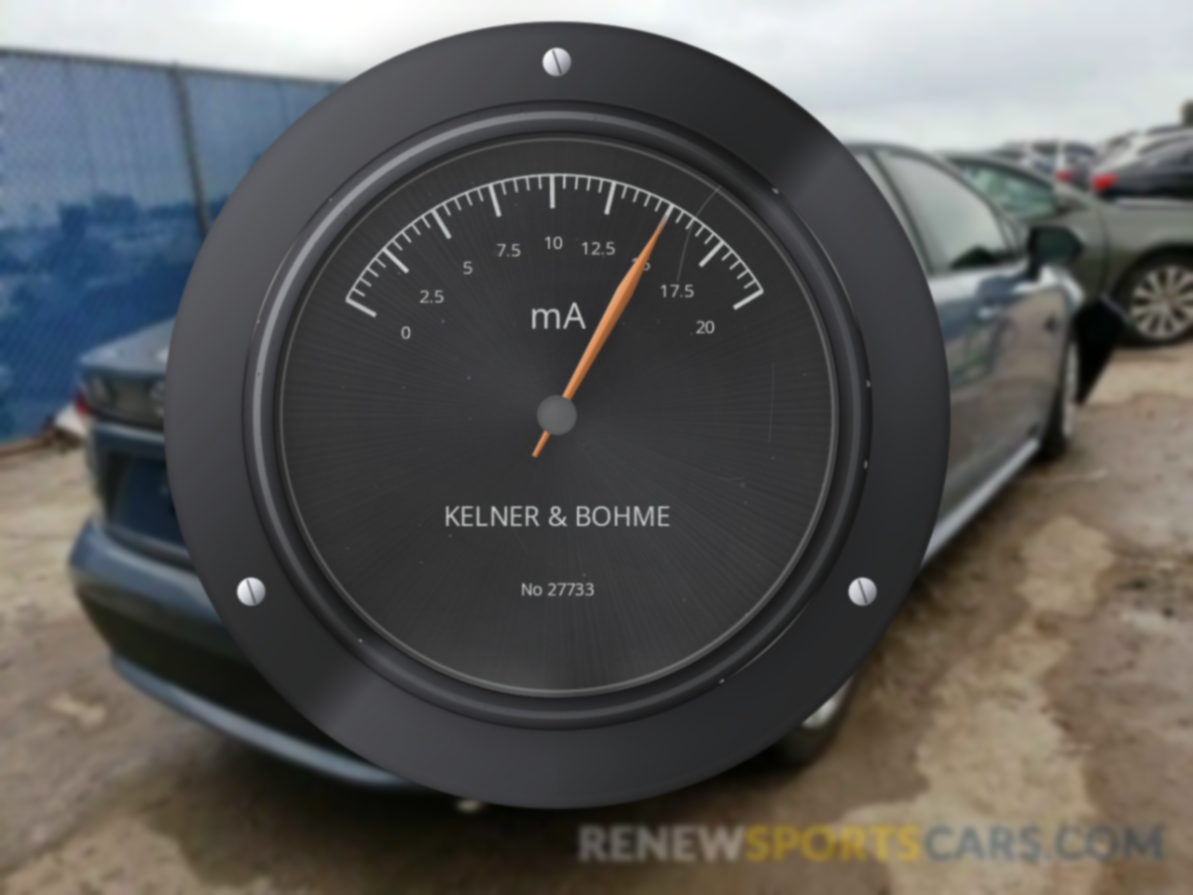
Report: 15,mA
